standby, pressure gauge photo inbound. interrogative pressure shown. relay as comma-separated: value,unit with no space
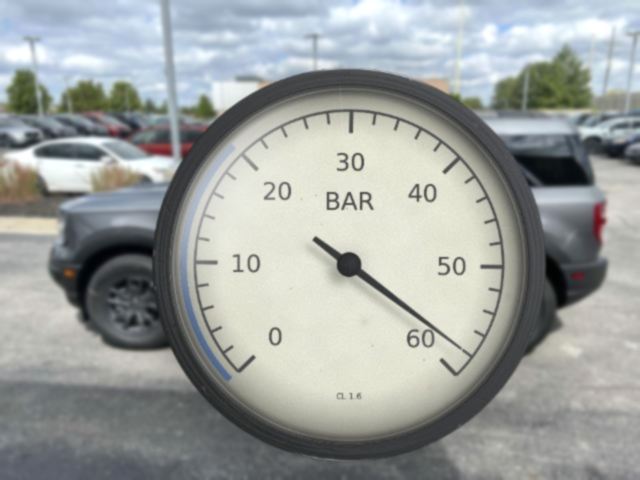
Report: 58,bar
